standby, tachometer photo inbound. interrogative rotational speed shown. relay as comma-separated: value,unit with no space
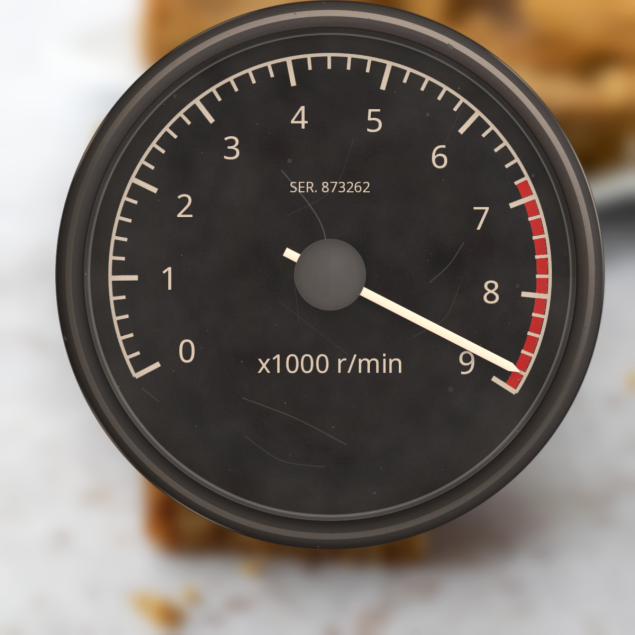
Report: 8800,rpm
